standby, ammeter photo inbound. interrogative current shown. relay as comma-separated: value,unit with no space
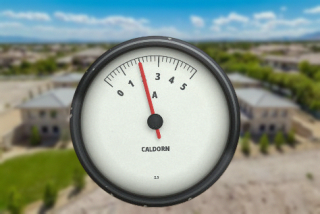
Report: 2,A
